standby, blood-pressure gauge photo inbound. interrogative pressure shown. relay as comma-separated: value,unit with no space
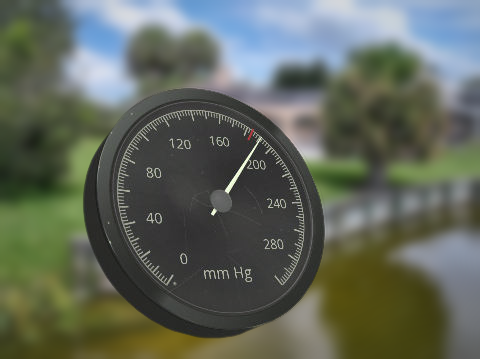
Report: 190,mmHg
